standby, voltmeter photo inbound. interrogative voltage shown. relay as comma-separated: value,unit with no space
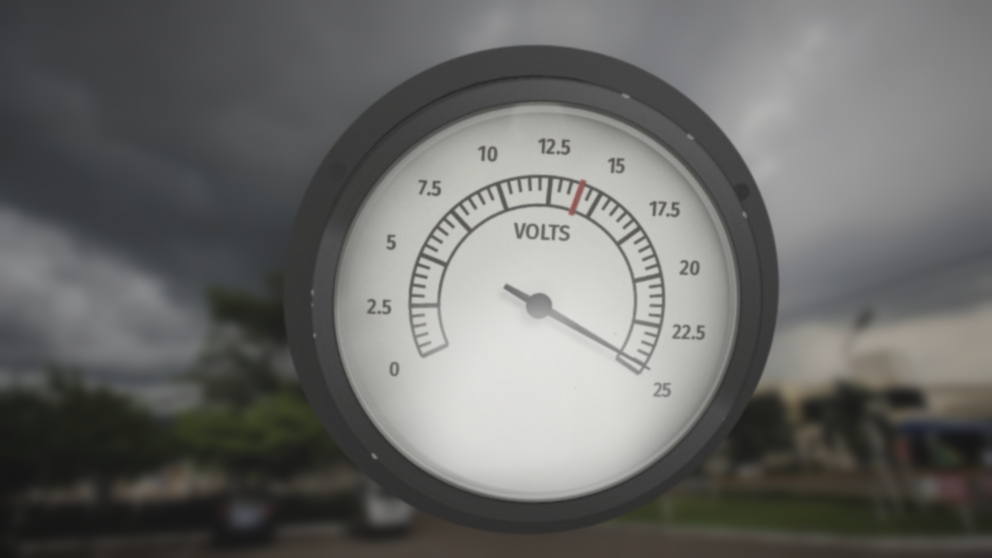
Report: 24.5,V
